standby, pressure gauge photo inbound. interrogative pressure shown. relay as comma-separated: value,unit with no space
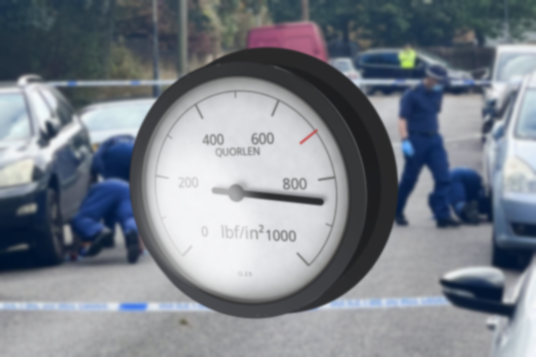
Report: 850,psi
